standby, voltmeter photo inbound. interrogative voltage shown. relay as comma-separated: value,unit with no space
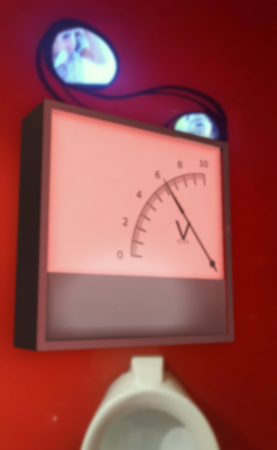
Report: 6,V
